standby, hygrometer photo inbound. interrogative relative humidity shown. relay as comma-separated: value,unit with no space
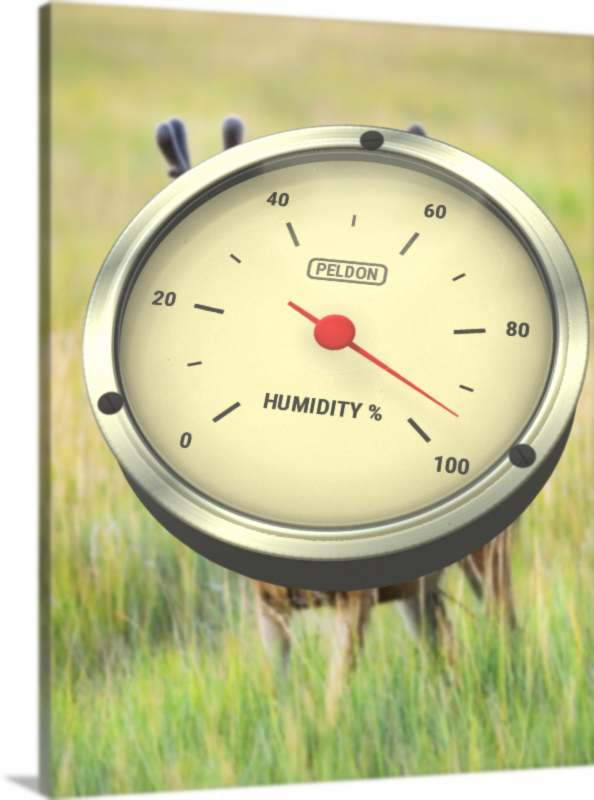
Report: 95,%
